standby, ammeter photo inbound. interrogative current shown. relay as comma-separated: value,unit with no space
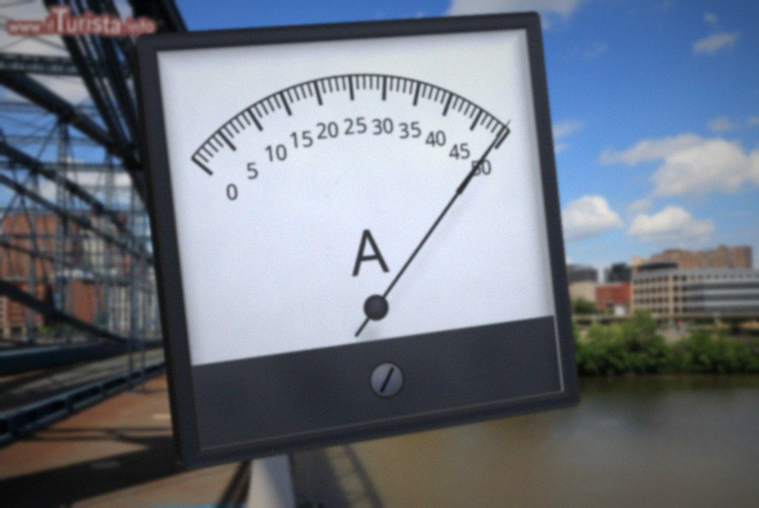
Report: 49,A
